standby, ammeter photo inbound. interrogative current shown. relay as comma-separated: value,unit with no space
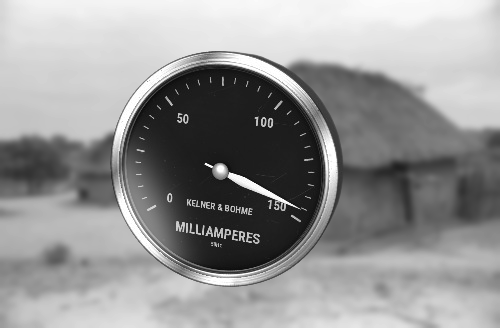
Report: 145,mA
